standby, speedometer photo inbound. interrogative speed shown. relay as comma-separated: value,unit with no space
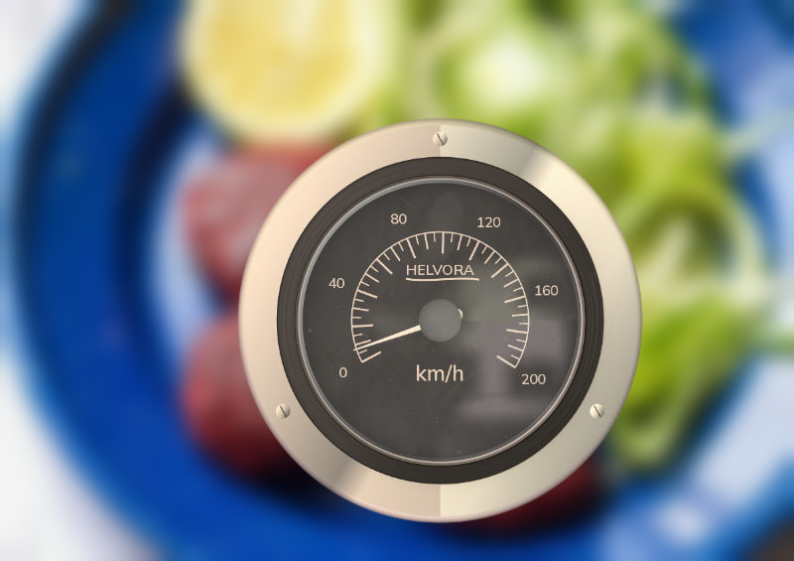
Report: 7.5,km/h
